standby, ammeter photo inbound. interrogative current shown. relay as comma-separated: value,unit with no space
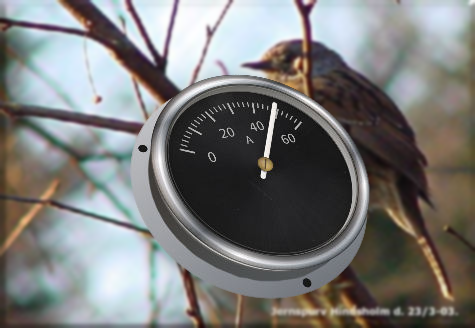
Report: 48,A
